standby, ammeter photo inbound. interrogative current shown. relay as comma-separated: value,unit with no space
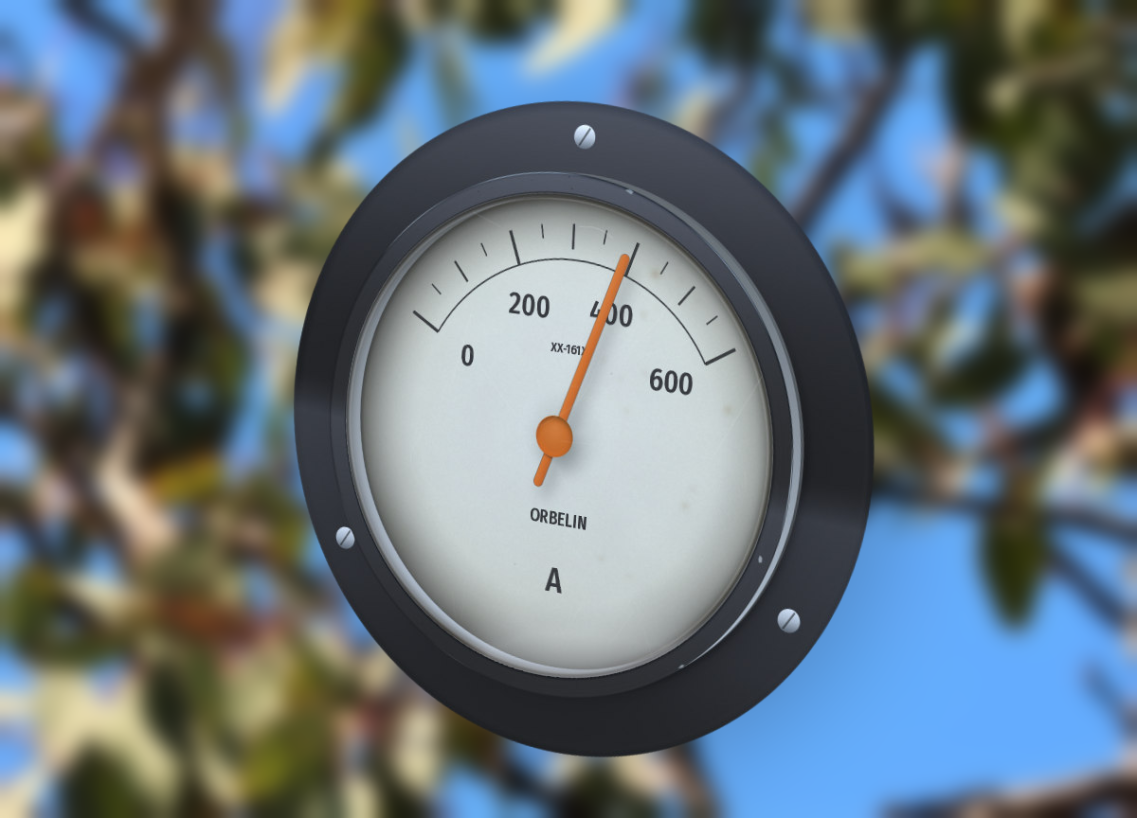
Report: 400,A
